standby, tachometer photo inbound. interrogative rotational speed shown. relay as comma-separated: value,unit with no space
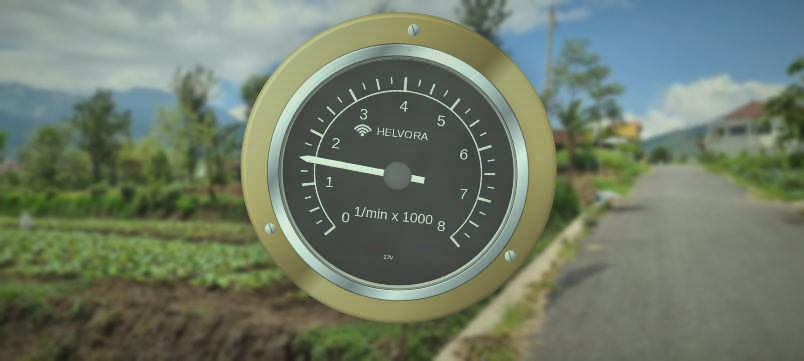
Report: 1500,rpm
